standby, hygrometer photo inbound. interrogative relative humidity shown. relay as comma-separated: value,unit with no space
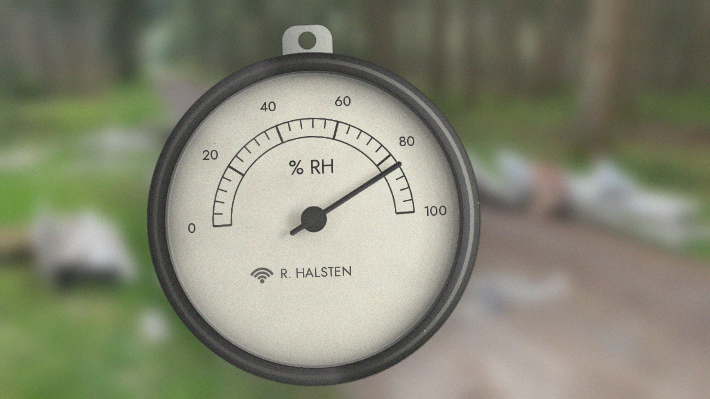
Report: 84,%
